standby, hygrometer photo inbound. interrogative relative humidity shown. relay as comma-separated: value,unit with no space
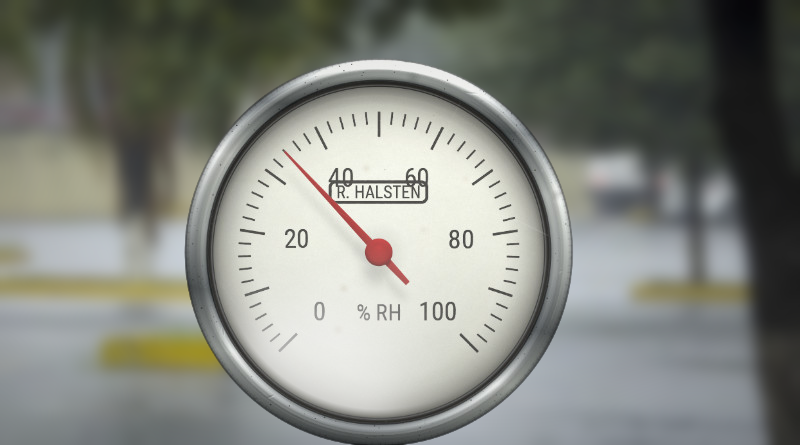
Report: 34,%
